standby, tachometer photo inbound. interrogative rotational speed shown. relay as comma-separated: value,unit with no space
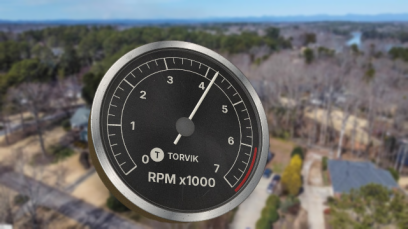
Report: 4200,rpm
